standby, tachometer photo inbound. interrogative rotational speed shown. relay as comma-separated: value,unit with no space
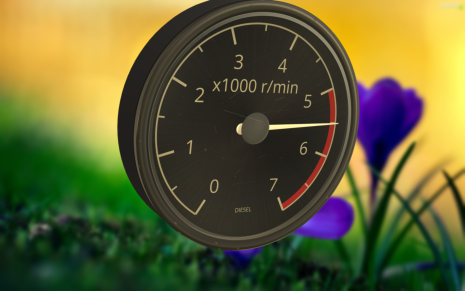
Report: 5500,rpm
